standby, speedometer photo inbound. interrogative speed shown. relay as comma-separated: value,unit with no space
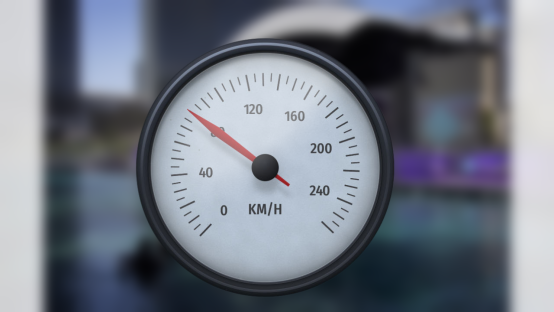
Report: 80,km/h
